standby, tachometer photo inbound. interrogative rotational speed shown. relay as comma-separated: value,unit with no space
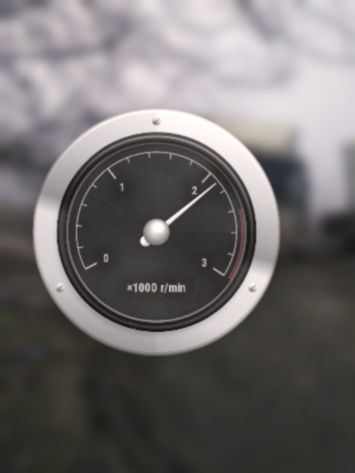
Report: 2100,rpm
